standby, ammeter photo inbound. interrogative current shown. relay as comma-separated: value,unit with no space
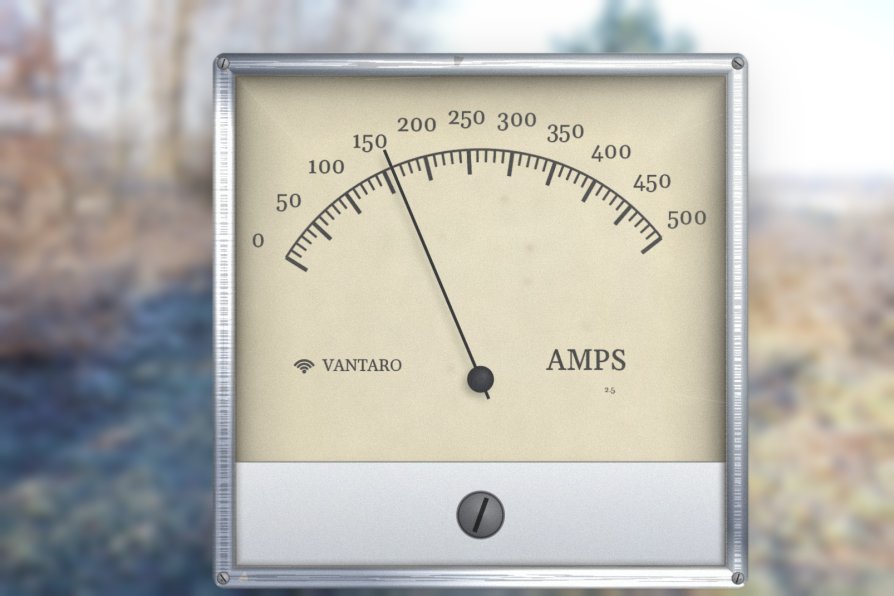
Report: 160,A
